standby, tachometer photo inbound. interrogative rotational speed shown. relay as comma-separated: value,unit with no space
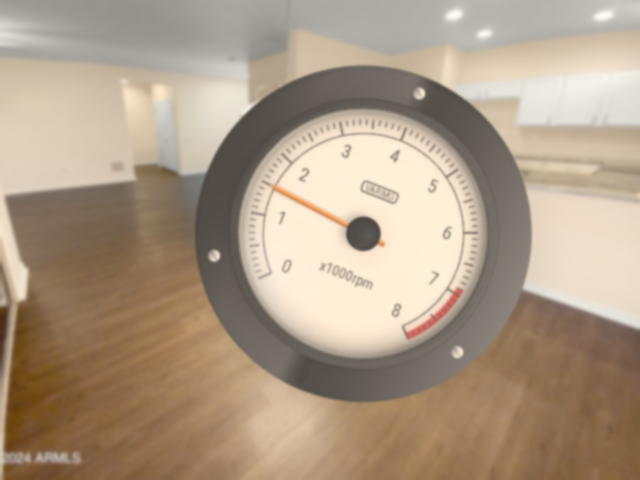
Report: 1500,rpm
